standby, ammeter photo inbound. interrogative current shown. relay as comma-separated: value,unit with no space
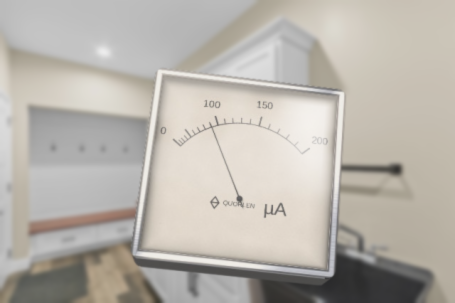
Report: 90,µA
